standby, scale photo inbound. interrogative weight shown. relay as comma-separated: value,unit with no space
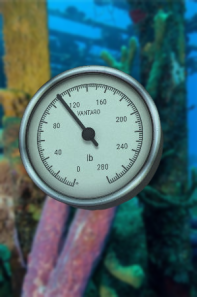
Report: 110,lb
